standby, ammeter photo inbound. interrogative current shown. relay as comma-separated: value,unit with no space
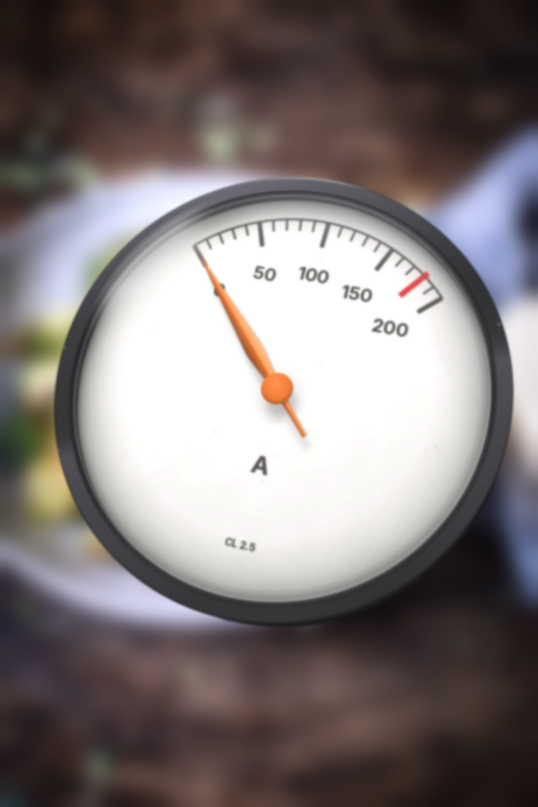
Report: 0,A
